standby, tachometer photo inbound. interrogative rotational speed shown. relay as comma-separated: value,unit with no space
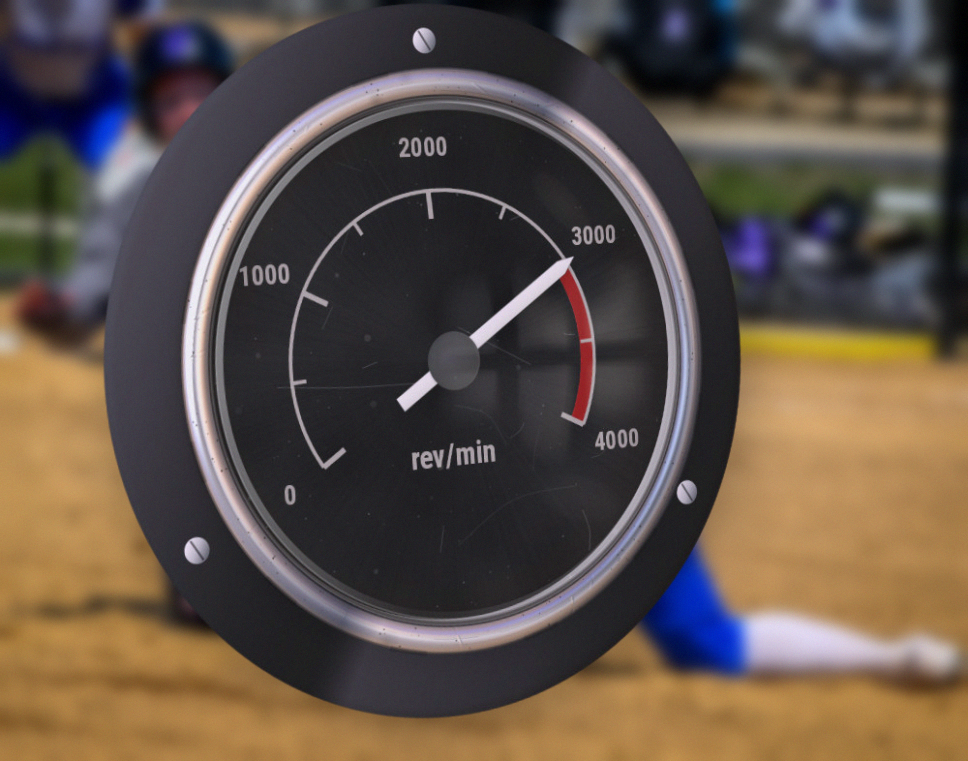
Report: 3000,rpm
